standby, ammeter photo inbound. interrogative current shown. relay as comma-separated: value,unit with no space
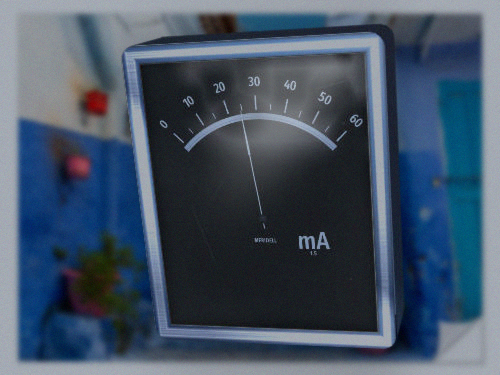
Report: 25,mA
